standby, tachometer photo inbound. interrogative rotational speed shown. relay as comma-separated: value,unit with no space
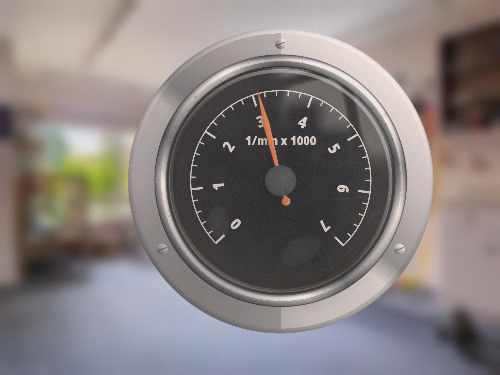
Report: 3100,rpm
